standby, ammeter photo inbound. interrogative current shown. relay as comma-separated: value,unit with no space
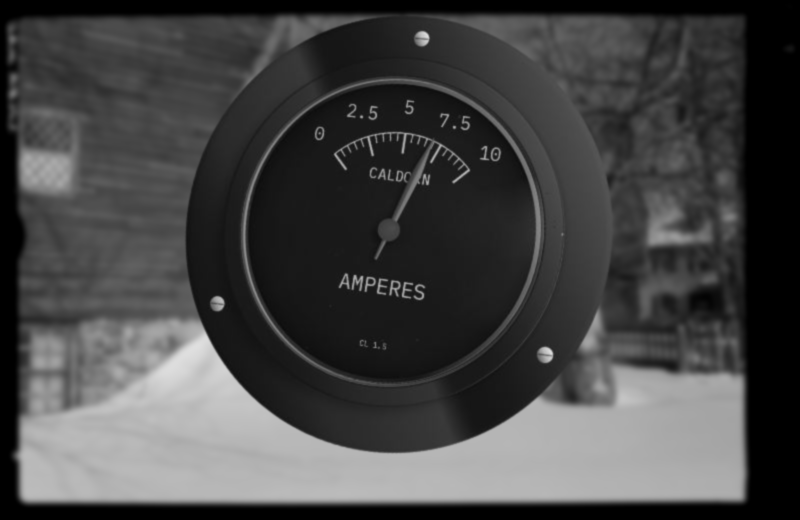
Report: 7,A
